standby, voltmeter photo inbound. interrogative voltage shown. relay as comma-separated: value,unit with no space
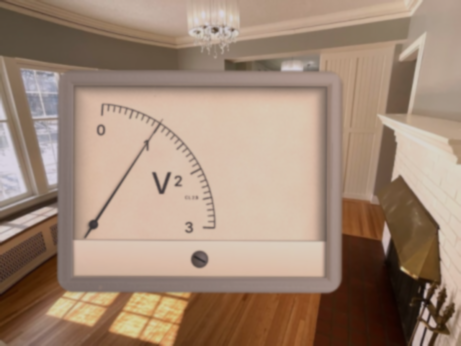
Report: 1,V
